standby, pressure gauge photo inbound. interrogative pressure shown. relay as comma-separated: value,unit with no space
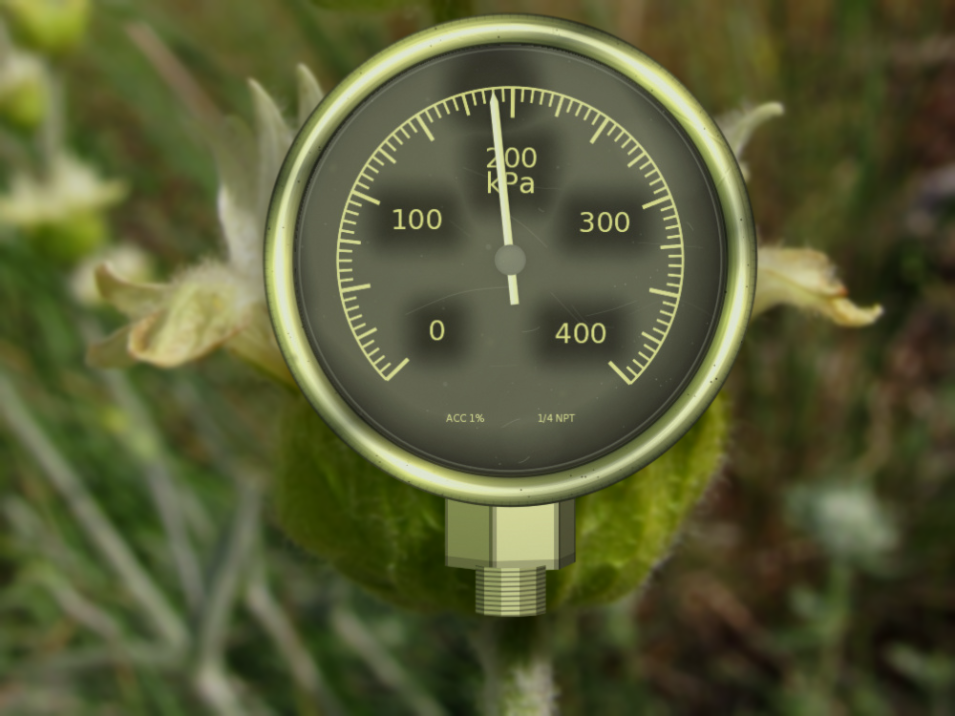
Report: 190,kPa
